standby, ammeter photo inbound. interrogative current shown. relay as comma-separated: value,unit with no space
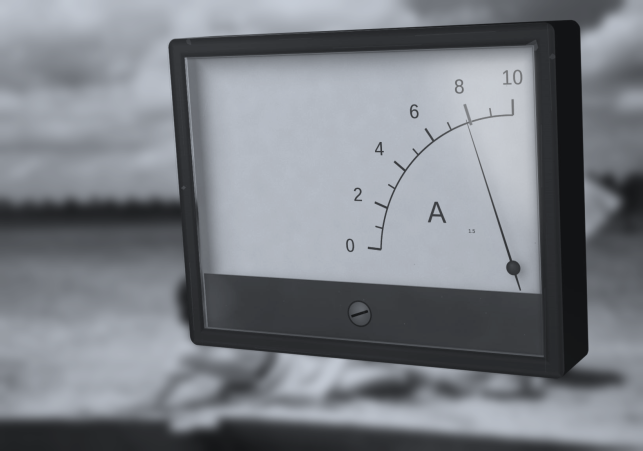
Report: 8,A
